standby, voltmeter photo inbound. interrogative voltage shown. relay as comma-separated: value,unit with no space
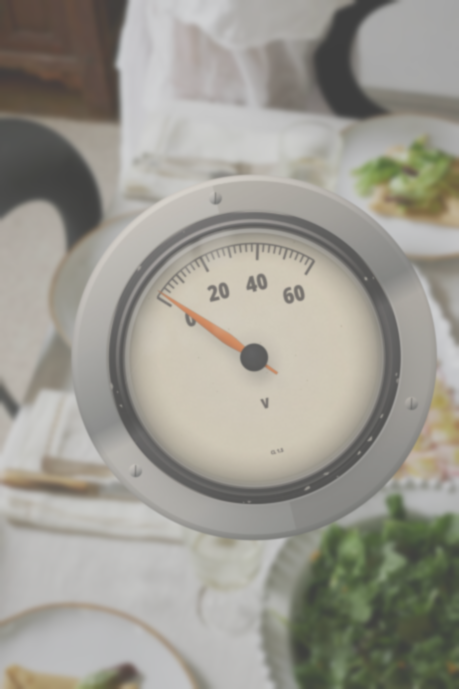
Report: 2,V
